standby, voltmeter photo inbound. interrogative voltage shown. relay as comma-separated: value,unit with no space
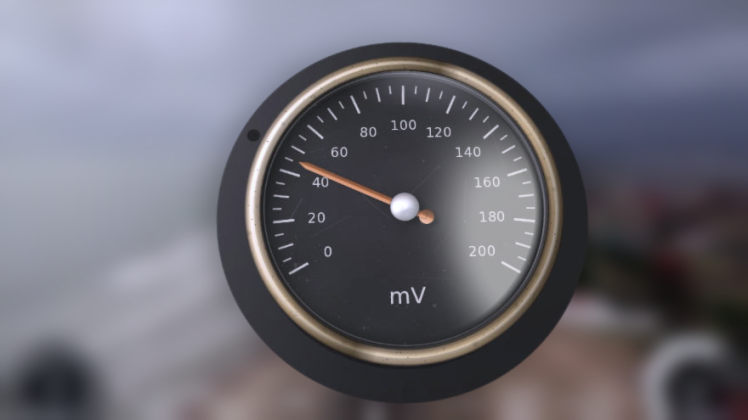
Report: 45,mV
